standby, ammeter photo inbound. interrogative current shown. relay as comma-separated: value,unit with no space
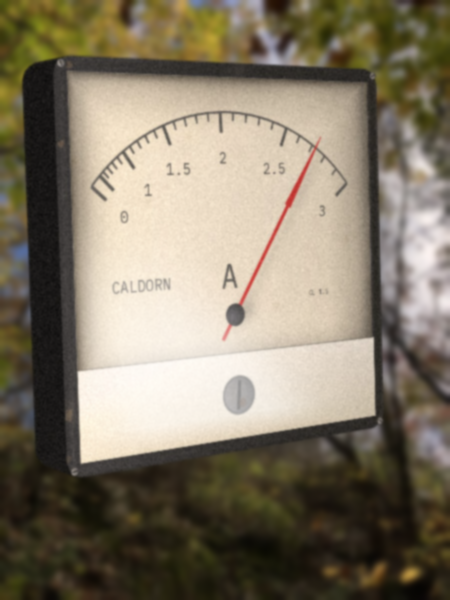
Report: 2.7,A
